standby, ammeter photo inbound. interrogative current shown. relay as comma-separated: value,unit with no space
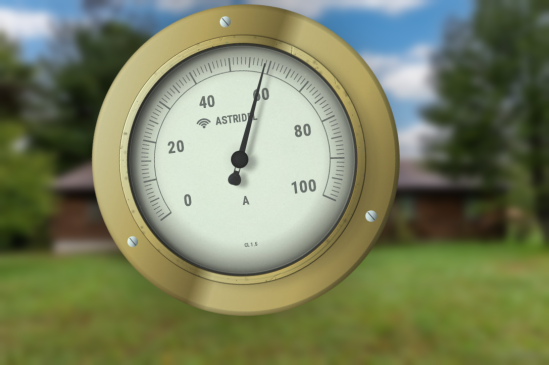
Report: 59,A
